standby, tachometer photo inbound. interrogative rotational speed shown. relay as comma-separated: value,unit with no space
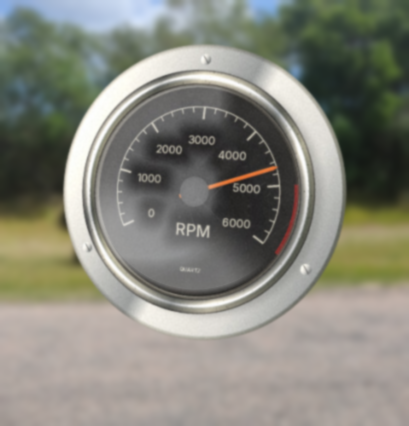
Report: 4700,rpm
